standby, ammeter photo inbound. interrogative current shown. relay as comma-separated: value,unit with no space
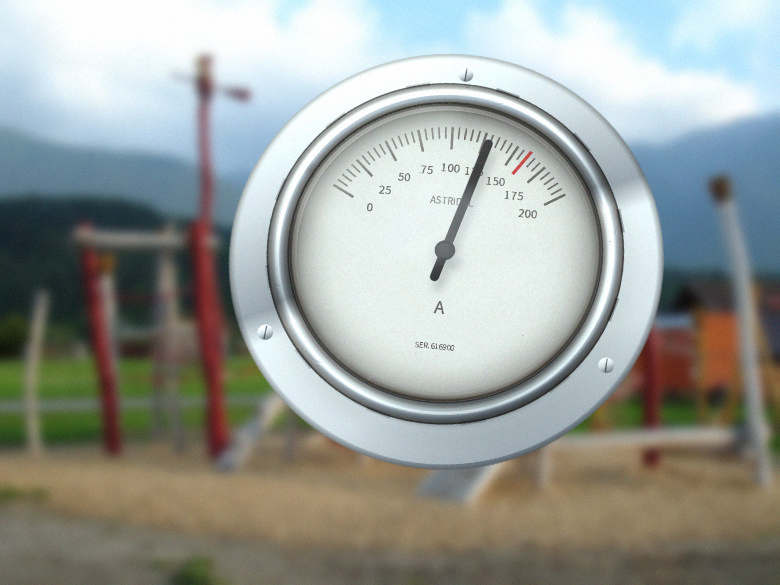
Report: 130,A
